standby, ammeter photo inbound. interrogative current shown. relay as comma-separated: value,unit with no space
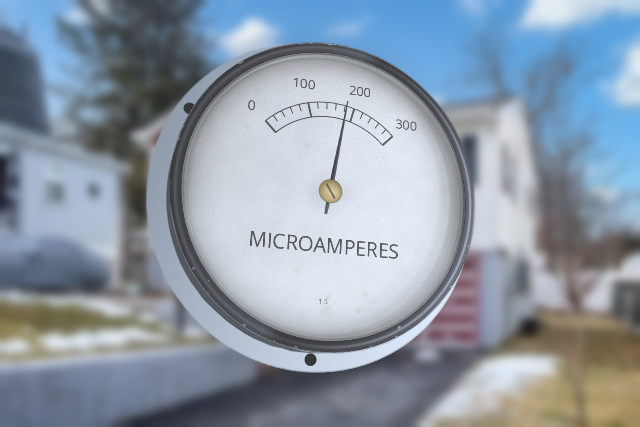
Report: 180,µA
